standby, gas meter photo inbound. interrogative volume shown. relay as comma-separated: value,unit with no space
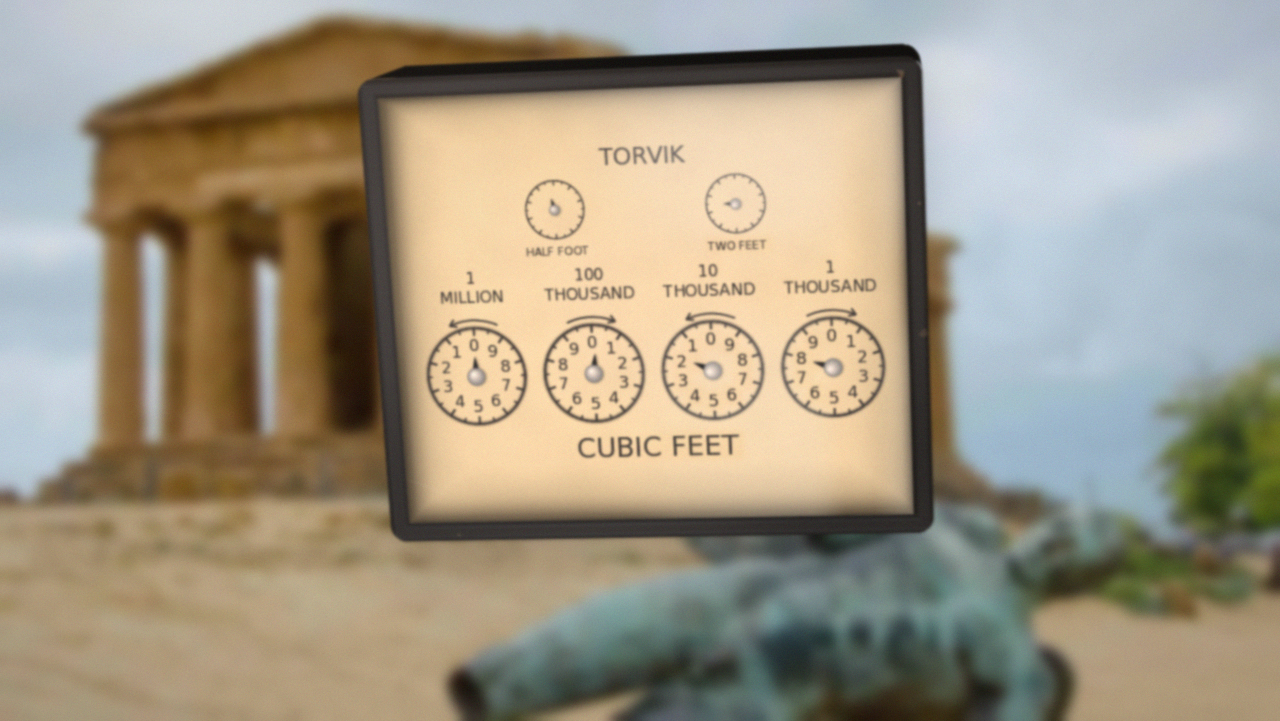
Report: 1800,ft³
